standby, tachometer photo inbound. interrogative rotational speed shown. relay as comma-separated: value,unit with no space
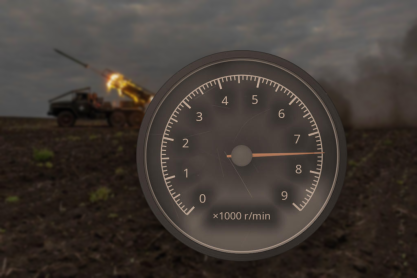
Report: 7500,rpm
